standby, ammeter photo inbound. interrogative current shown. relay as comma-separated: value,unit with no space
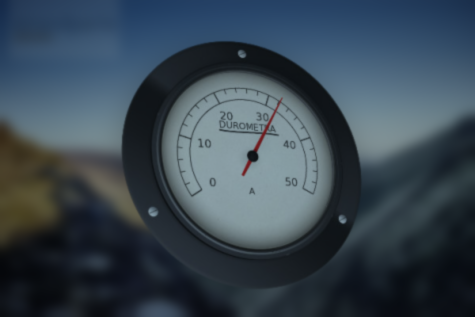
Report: 32,A
